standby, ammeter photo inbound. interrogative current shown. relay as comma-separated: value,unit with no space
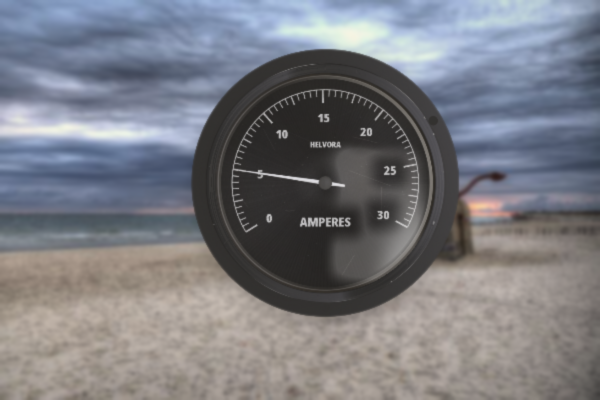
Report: 5,A
